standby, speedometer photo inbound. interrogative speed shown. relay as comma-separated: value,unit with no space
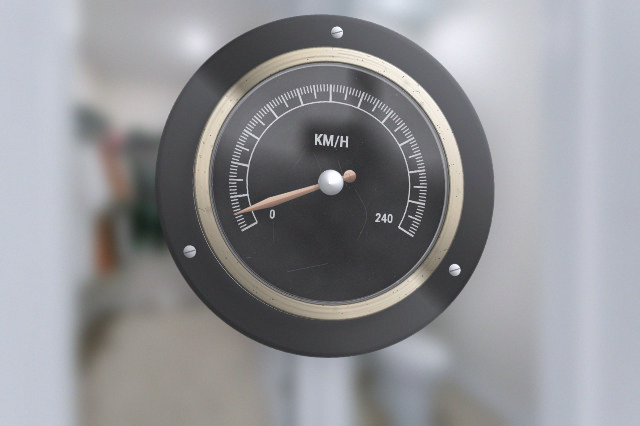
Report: 10,km/h
